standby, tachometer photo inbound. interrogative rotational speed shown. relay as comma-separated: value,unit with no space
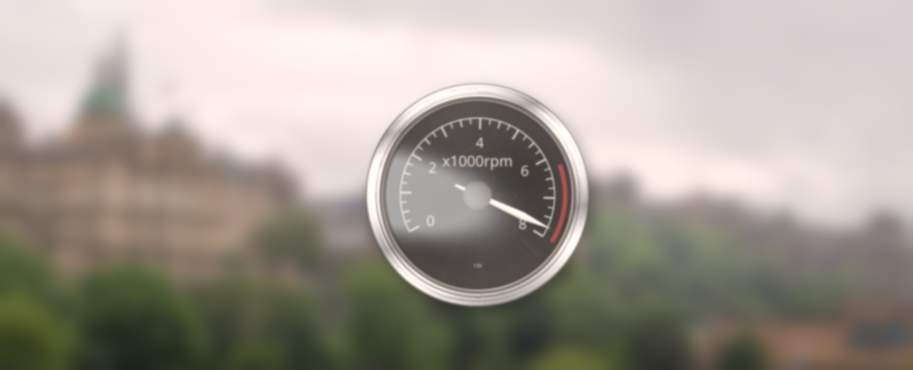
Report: 7750,rpm
